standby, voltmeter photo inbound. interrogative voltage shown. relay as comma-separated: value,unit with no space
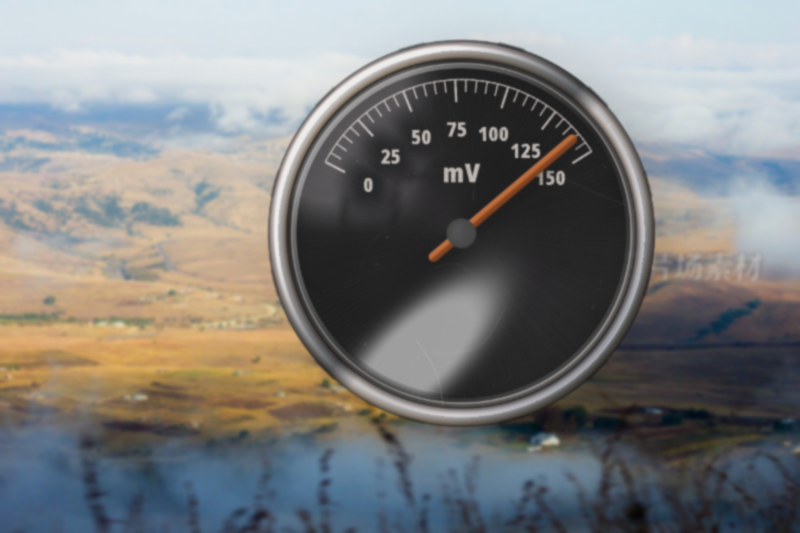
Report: 140,mV
